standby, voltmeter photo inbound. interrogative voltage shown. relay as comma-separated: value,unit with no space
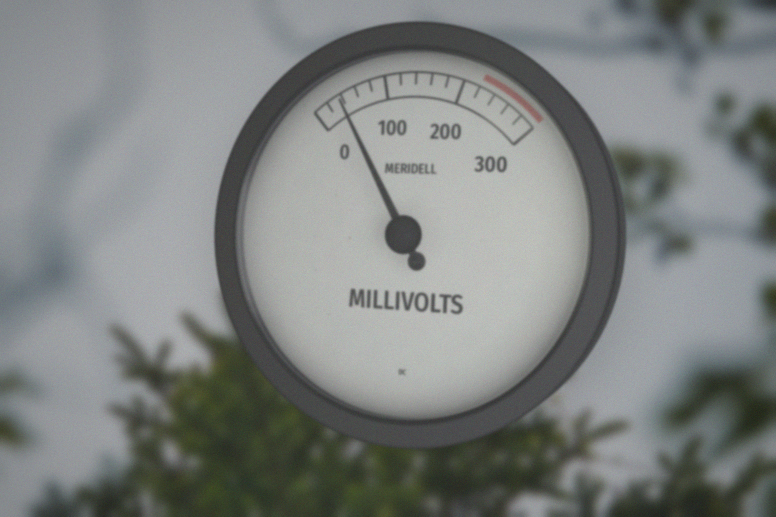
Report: 40,mV
